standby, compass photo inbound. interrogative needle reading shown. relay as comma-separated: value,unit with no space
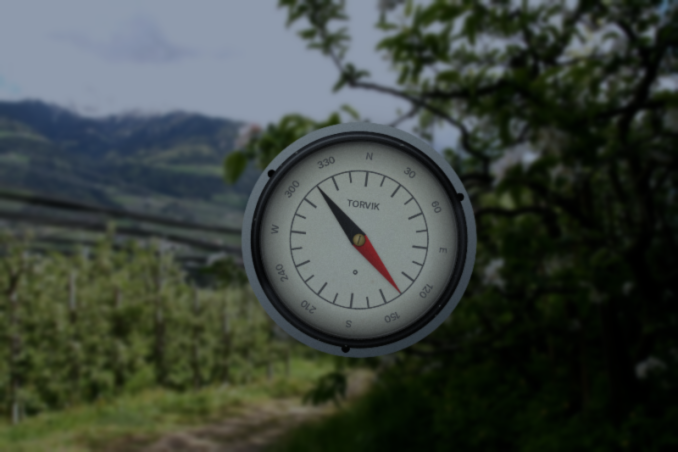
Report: 135,°
